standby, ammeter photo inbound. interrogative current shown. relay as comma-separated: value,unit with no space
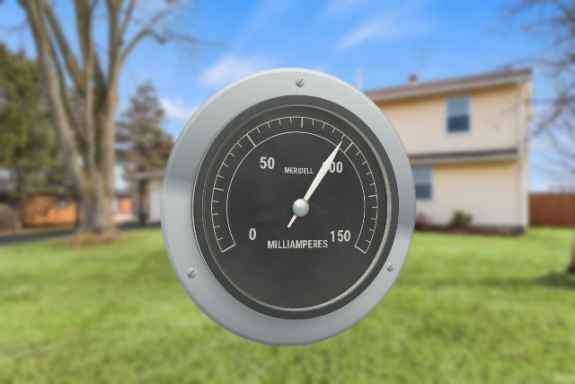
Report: 95,mA
